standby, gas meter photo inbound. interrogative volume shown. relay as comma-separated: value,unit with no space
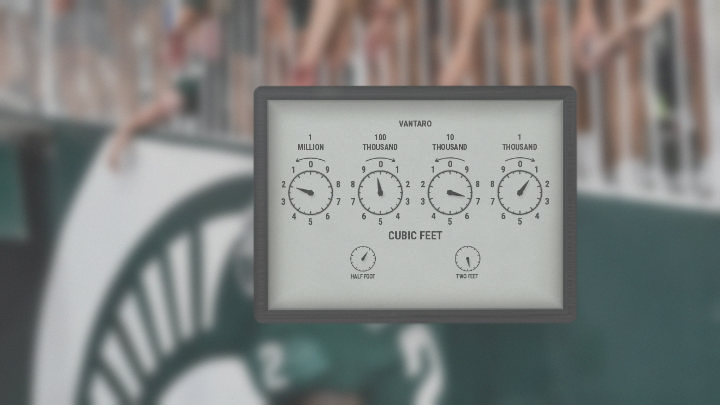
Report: 197100,ft³
